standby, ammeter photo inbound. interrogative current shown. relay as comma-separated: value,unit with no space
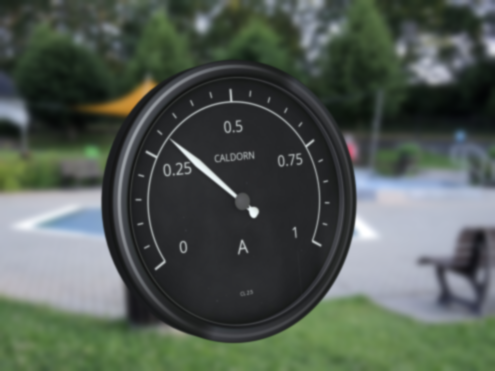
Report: 0.3,A
